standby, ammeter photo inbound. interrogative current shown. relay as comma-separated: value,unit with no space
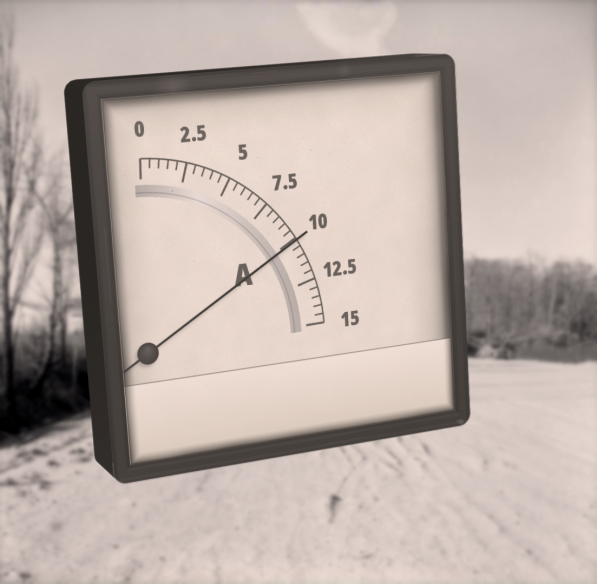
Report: 10,A
